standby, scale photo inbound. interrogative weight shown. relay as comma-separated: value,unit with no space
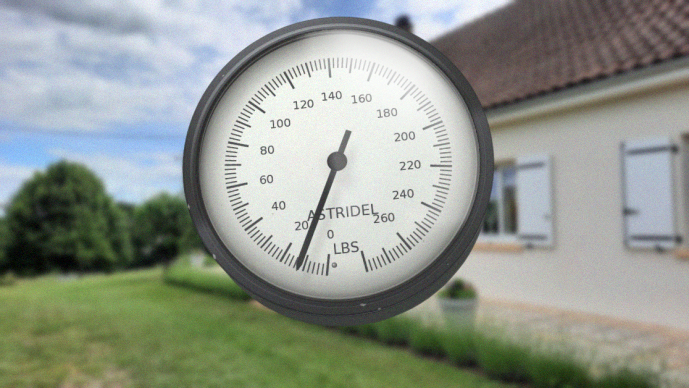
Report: 12,lb
